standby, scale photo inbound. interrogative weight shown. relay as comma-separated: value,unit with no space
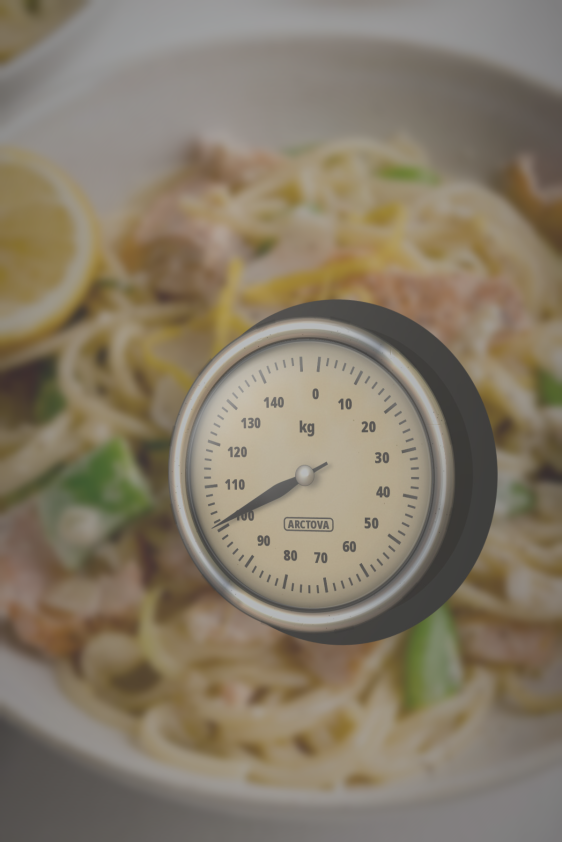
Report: 101,kg
